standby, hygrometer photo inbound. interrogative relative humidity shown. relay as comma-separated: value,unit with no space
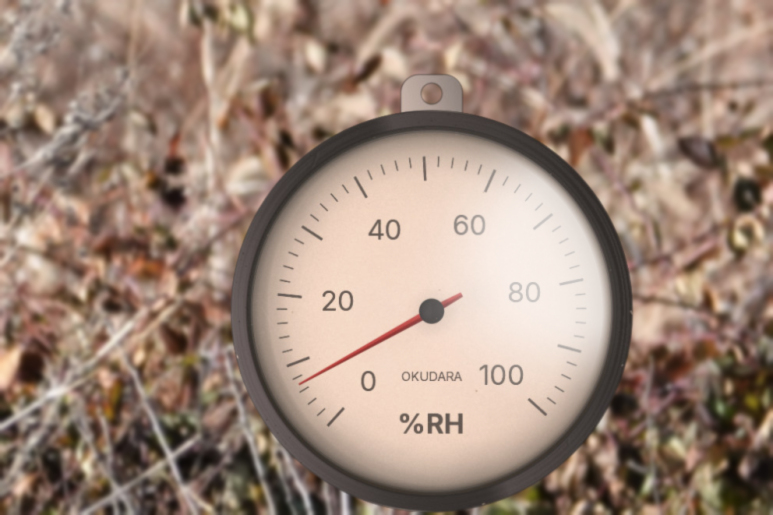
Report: 7,%
